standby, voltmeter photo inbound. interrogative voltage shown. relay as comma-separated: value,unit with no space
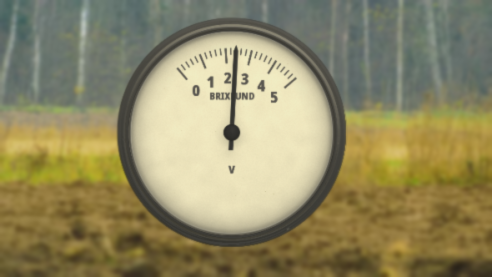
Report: 2.4,V
